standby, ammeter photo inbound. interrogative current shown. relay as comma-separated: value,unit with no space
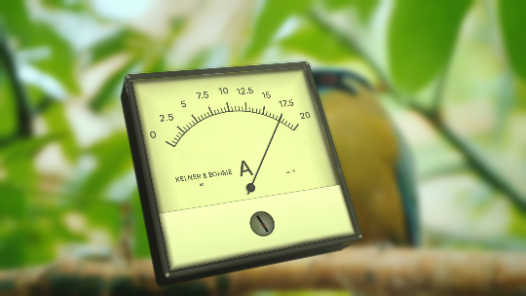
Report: 17.5,A
